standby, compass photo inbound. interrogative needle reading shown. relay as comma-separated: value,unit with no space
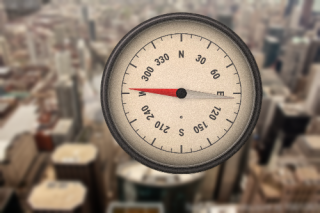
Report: 275,°
